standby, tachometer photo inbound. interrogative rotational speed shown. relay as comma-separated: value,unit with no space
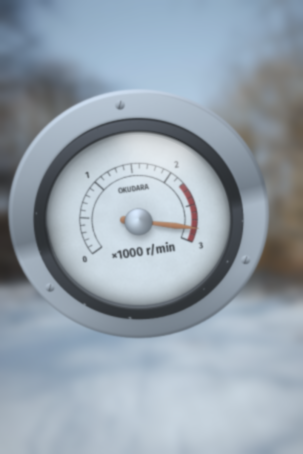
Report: 2800,rpm
